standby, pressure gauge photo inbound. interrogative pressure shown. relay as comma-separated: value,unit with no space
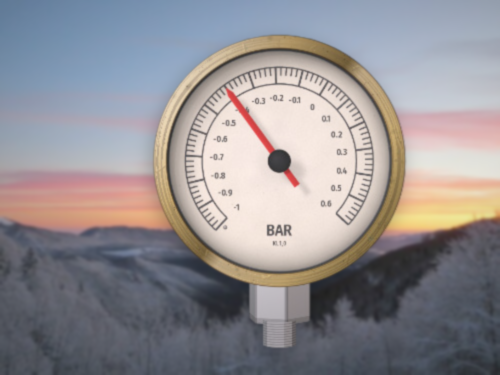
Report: -0.4,bar
